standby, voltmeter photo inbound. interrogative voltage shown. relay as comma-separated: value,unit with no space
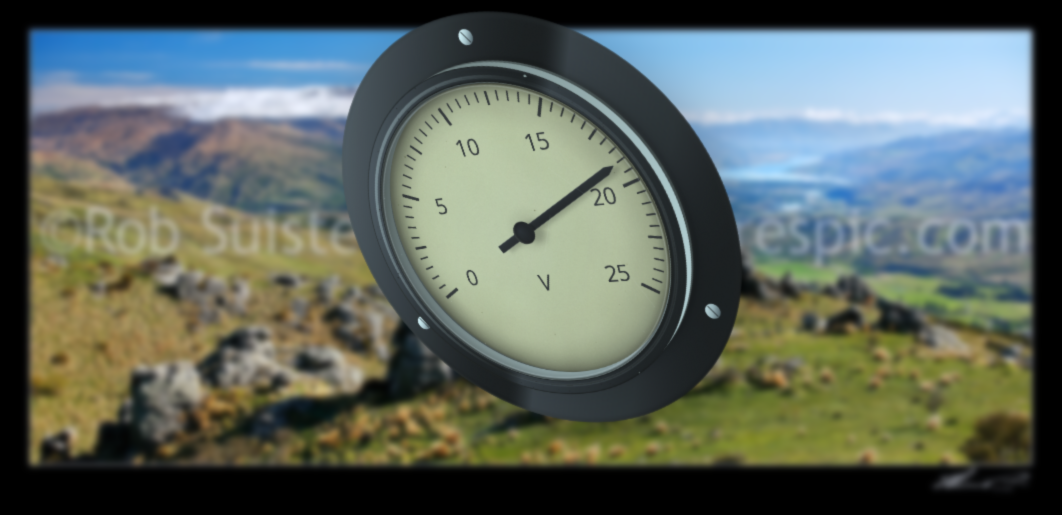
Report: 19,V
